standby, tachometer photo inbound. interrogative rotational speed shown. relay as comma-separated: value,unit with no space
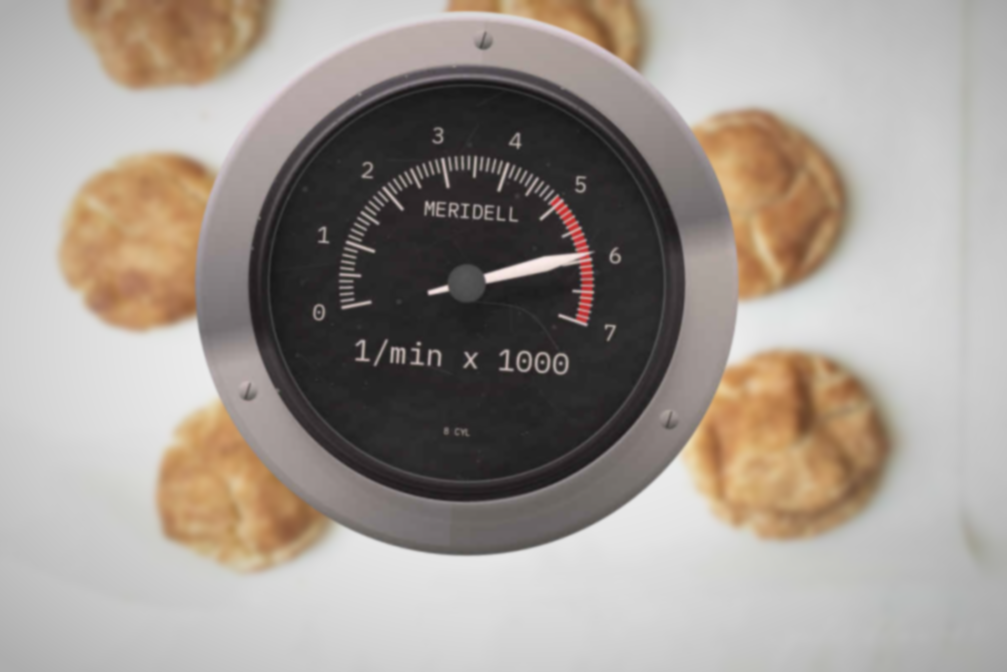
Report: 5900,rpm
